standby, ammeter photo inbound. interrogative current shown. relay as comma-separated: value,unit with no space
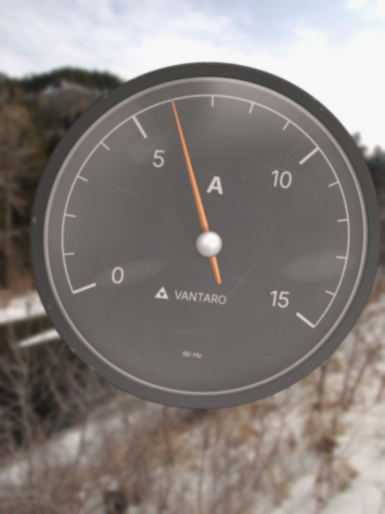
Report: 6,A
